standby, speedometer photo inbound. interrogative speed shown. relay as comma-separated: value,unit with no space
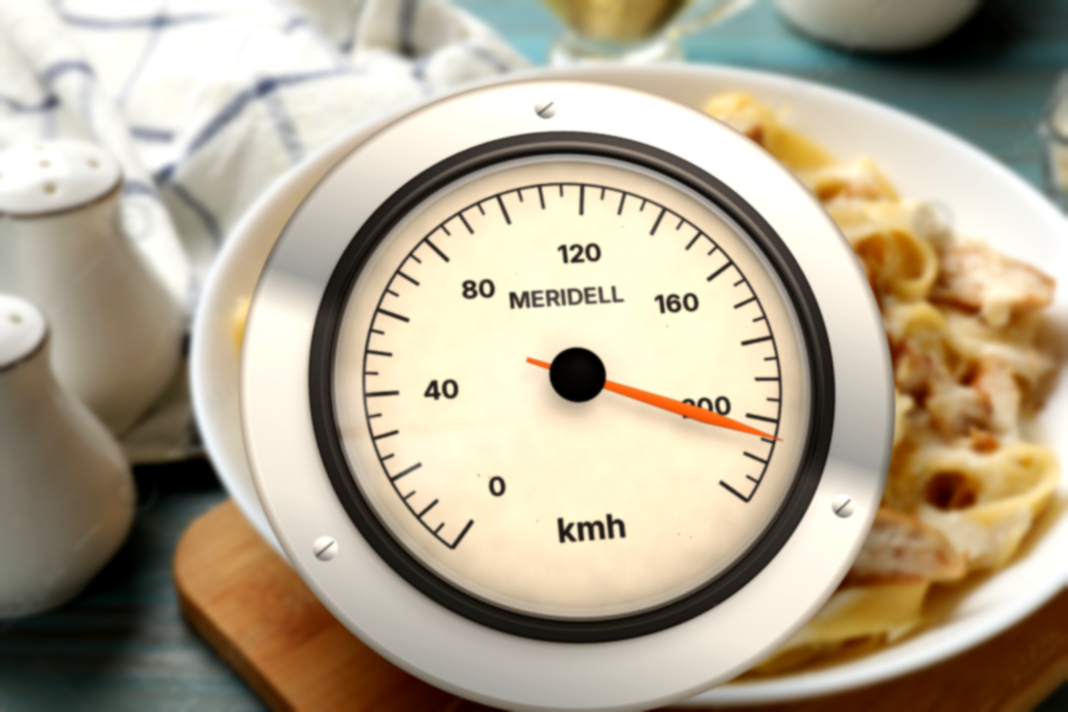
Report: 205,km/h
